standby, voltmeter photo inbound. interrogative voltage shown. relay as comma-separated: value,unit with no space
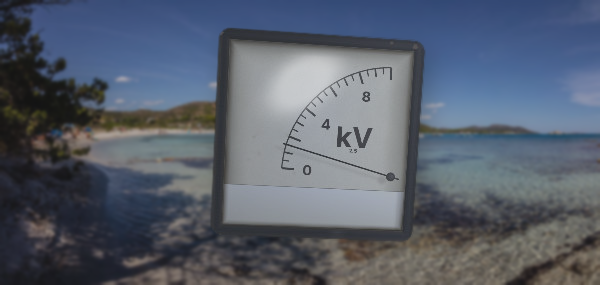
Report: 1.5,kV
